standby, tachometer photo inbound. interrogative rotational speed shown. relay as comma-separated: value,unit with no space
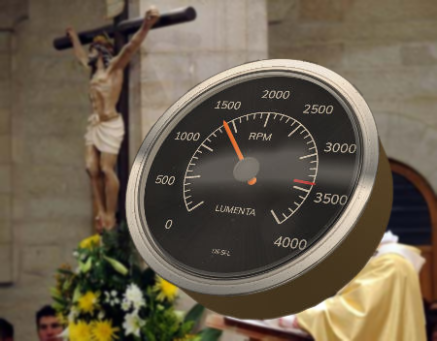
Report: 1400,rpm
